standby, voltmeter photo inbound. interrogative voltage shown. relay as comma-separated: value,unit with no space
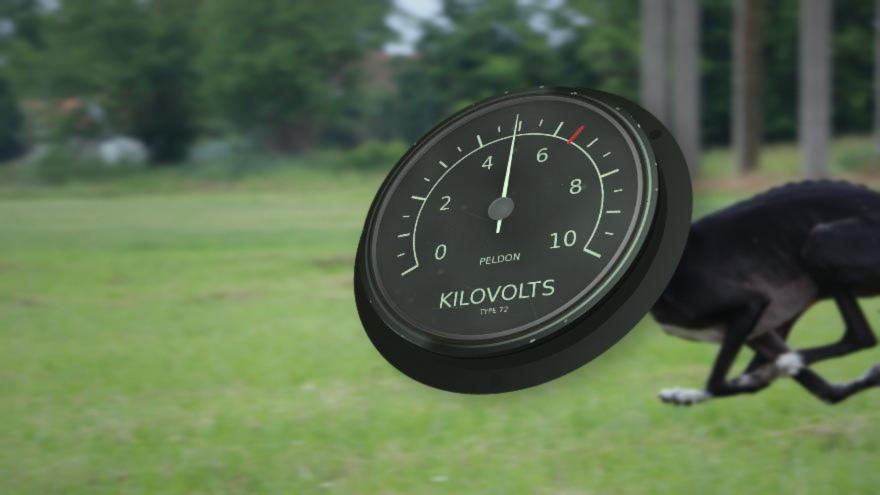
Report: 5,kV
